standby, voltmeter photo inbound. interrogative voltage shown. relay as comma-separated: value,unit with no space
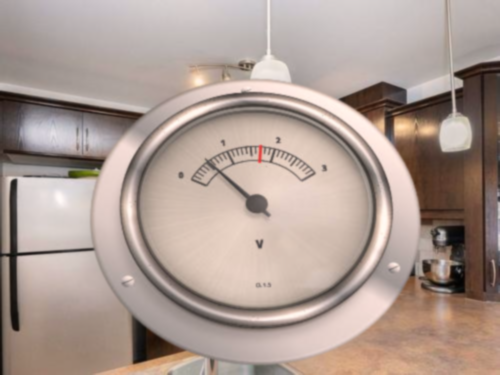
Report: 0.5,V
